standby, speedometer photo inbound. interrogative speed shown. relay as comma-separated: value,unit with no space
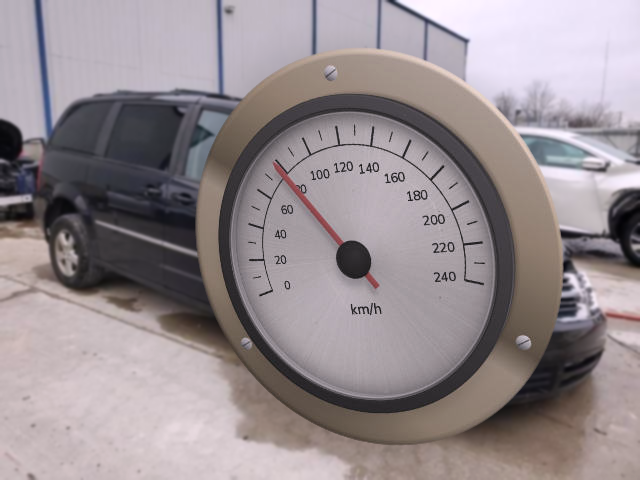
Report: 80,km/h
